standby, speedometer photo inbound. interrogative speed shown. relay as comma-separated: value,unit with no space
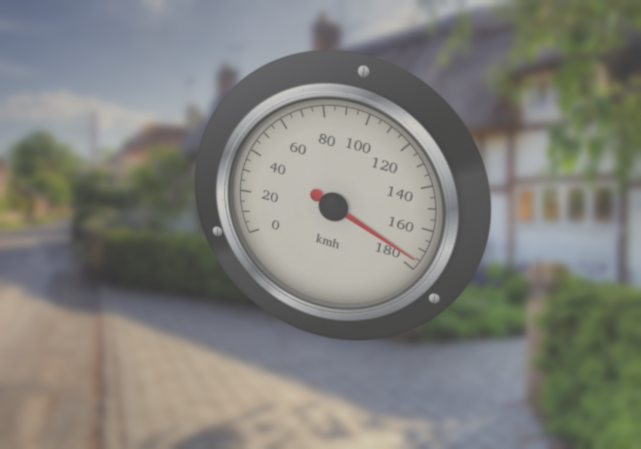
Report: 175,km/h
